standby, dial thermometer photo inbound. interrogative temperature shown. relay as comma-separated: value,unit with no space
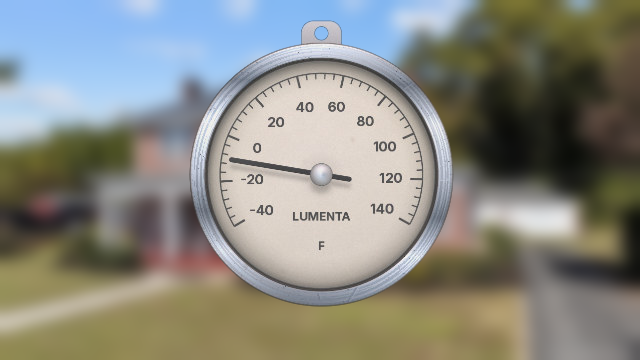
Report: -10,°F
